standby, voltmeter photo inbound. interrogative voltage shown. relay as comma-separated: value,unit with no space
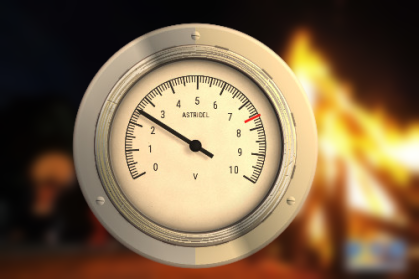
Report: 2.5,V
